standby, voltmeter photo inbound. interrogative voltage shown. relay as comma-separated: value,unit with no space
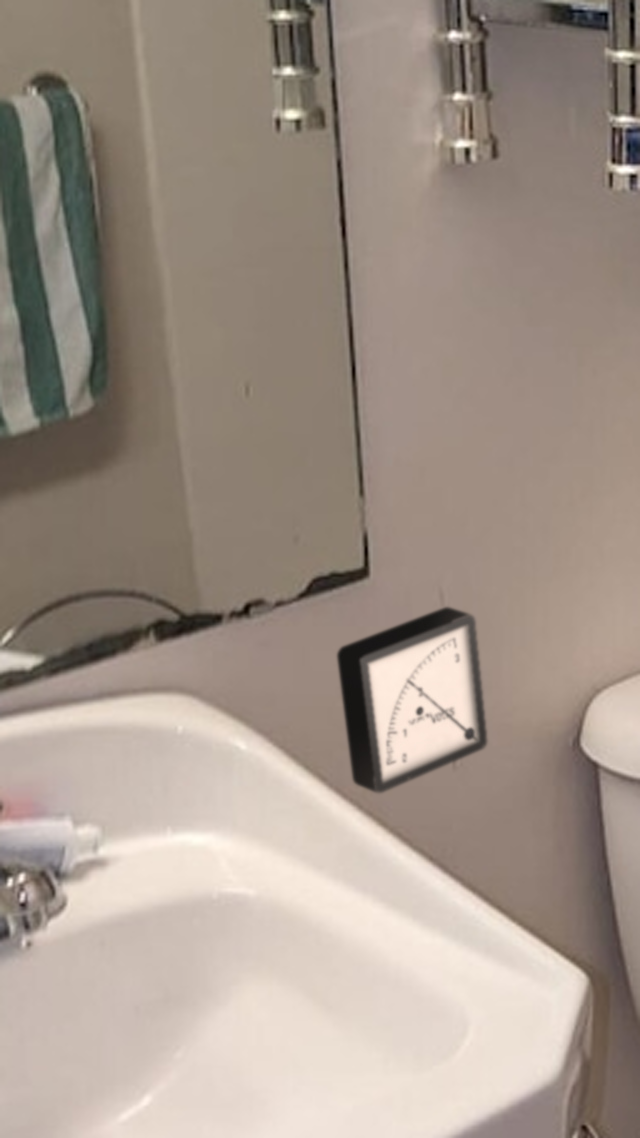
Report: 2,V
